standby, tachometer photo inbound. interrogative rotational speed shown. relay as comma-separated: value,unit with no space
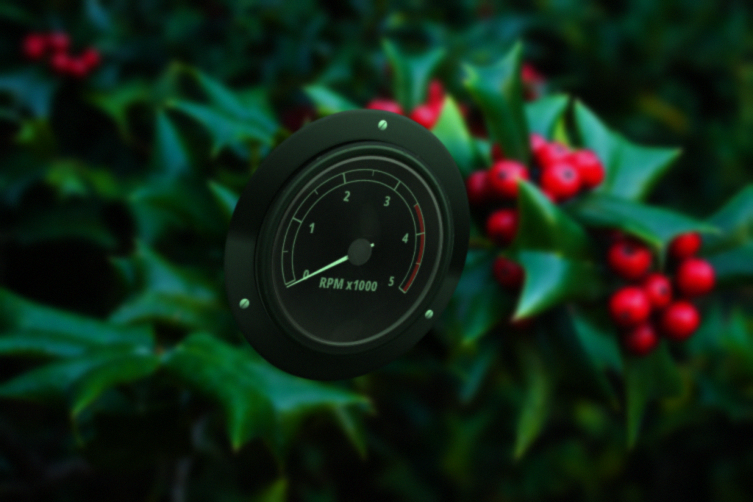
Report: 0,rpm
